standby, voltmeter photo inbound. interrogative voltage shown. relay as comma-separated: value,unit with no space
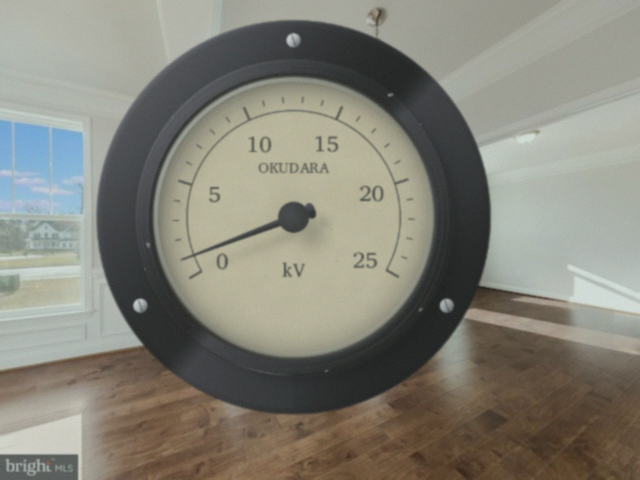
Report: 1,kV
